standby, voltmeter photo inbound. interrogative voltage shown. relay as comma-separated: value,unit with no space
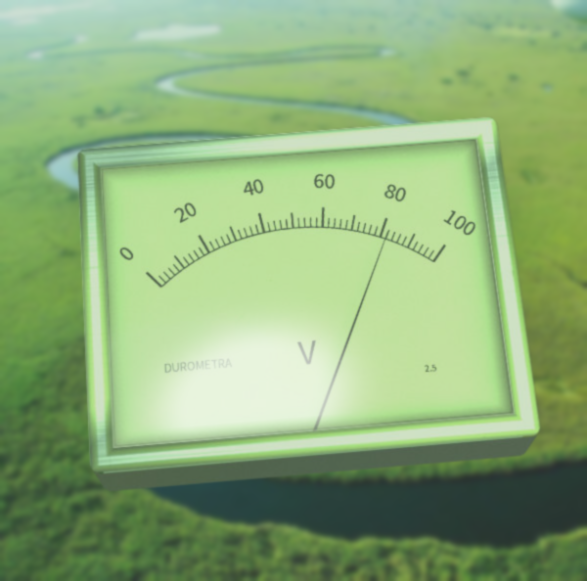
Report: 82,V
